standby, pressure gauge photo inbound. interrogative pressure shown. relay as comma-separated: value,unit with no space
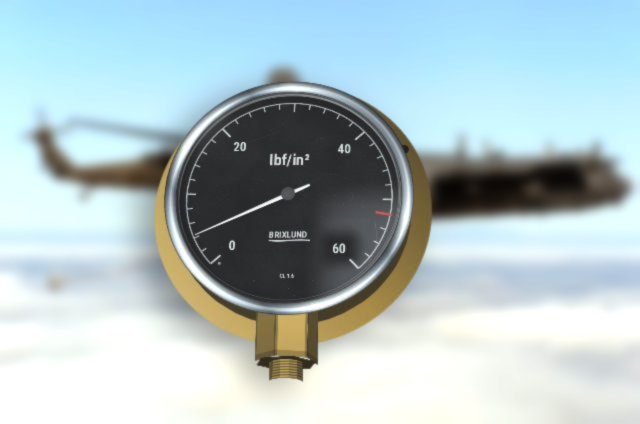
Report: 4,psi
